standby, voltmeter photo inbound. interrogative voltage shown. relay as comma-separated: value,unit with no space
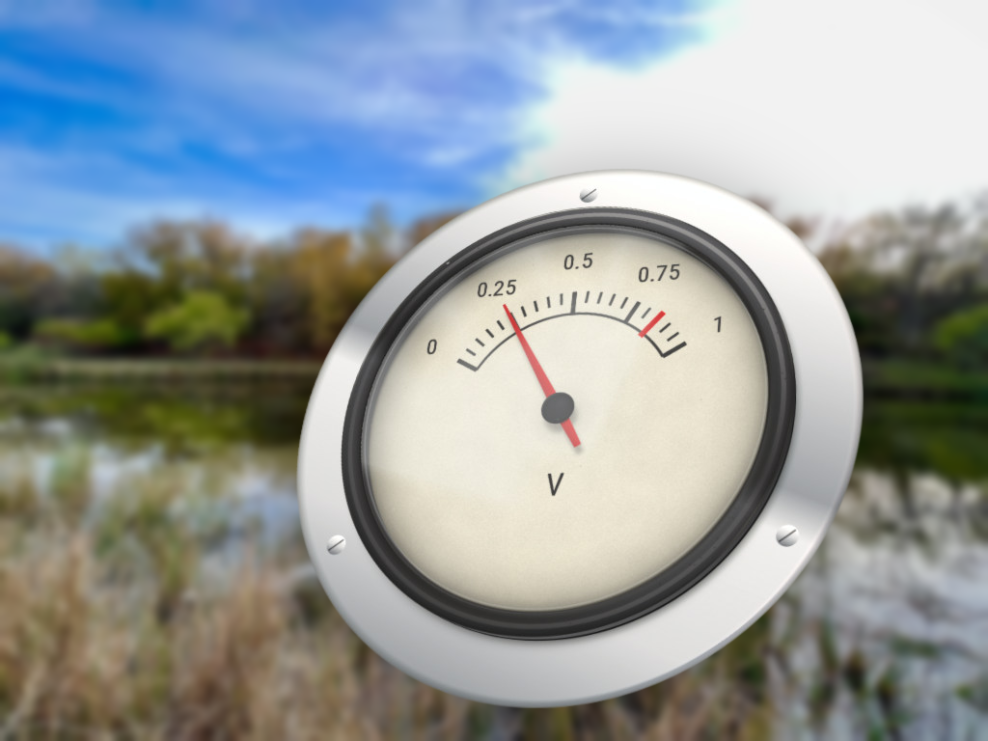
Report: 0.25,V
